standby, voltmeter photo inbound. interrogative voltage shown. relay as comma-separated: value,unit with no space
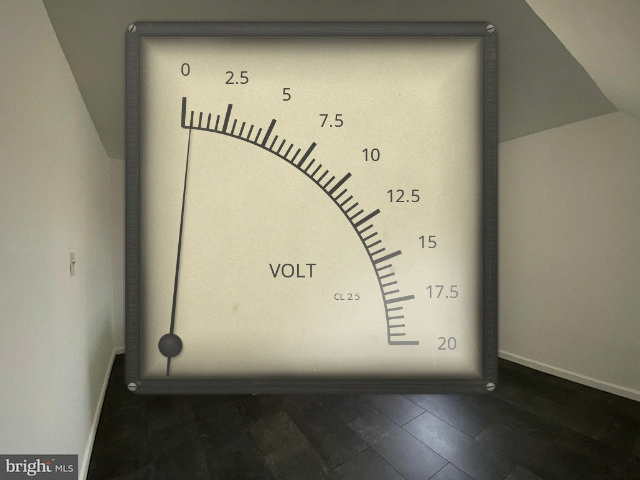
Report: 0.5,V
